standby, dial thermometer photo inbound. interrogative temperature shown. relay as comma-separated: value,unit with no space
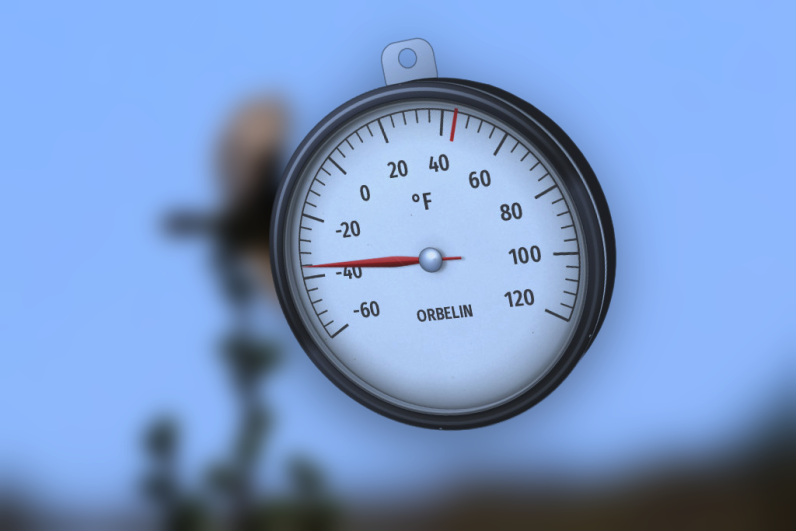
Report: -36,°F
